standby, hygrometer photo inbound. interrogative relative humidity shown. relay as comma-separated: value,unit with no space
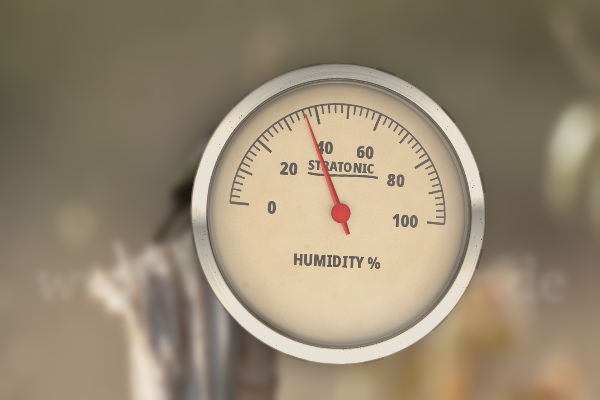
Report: 36,%
